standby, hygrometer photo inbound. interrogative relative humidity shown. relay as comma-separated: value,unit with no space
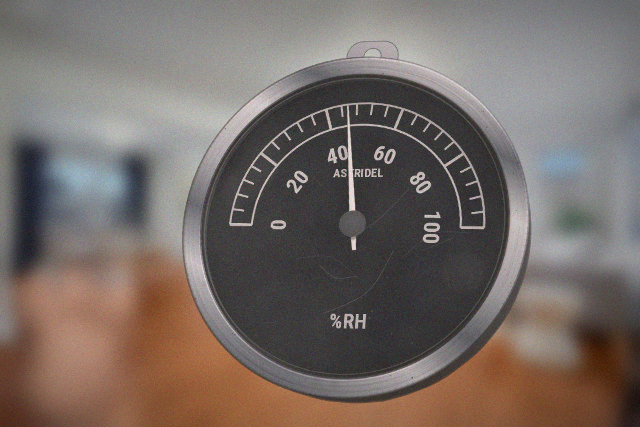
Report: 46,%
